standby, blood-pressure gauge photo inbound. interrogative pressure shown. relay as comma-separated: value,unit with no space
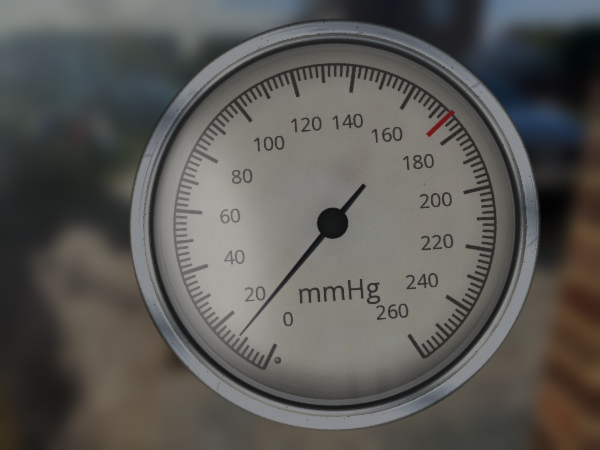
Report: 12,mmHg
